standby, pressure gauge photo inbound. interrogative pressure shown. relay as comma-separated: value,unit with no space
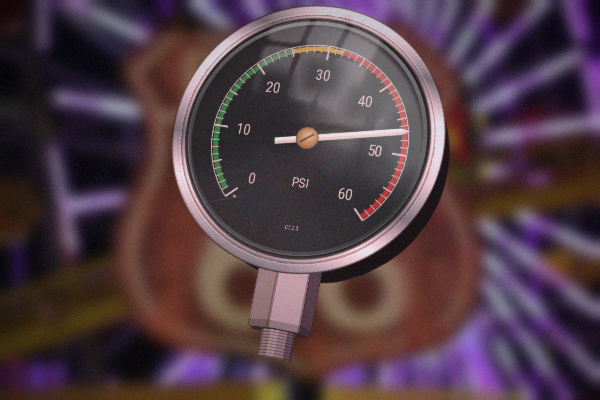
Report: 47,psi
